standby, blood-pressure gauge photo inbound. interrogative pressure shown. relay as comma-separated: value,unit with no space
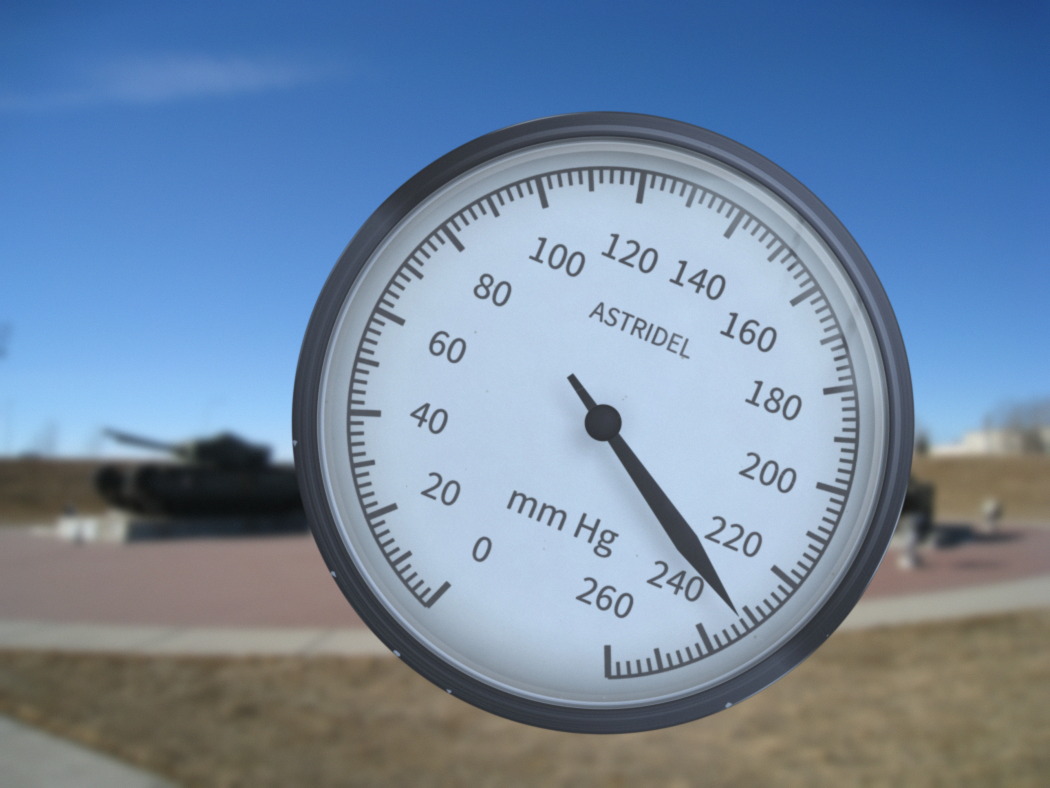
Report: 232,mmHg
